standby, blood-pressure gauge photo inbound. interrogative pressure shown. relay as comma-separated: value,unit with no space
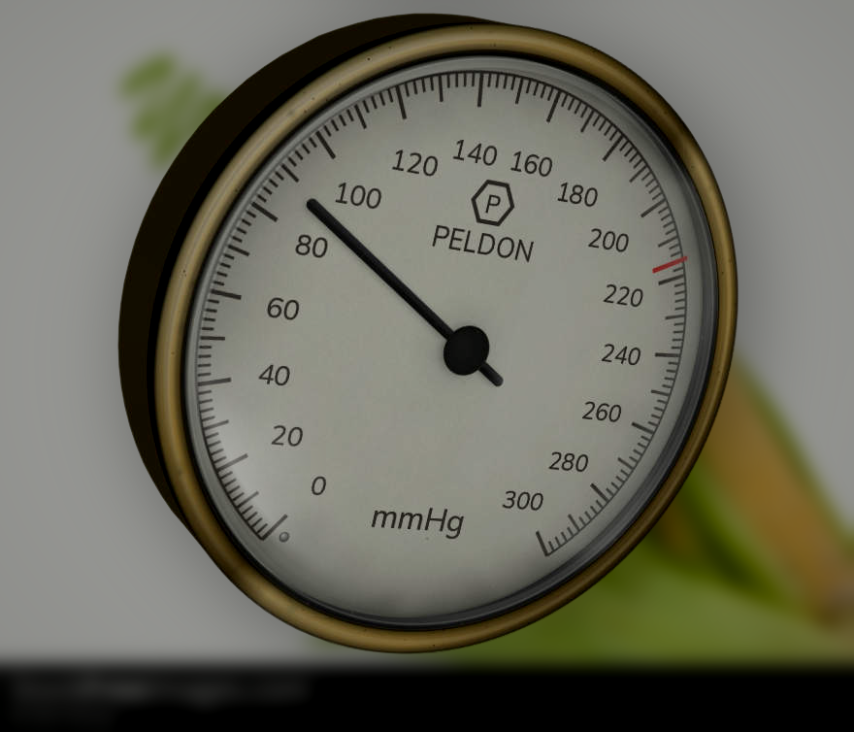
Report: 88,mmHg
